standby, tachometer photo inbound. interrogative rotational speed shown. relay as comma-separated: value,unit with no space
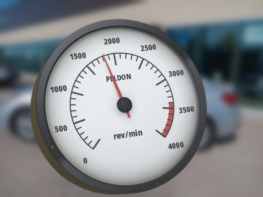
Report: 1800,rpm
